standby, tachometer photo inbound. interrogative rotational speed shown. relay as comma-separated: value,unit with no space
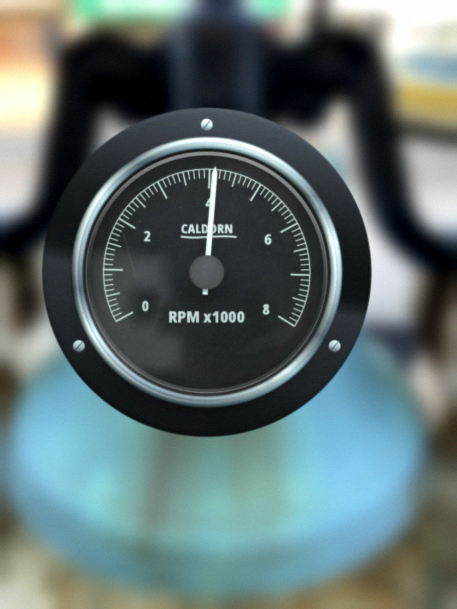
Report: 4100,rpm
